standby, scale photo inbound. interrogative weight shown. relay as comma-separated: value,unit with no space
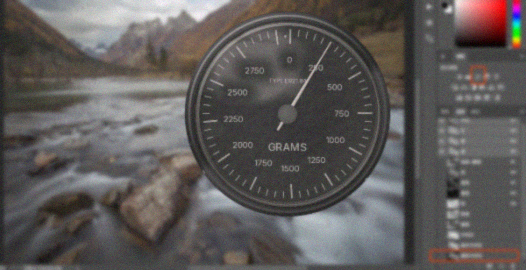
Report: 250,g
